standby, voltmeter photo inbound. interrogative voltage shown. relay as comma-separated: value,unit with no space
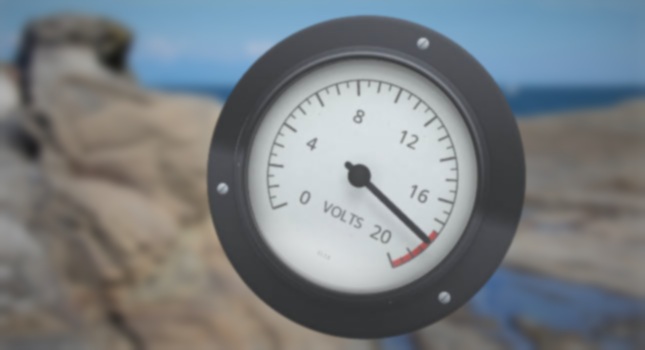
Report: 18,V
